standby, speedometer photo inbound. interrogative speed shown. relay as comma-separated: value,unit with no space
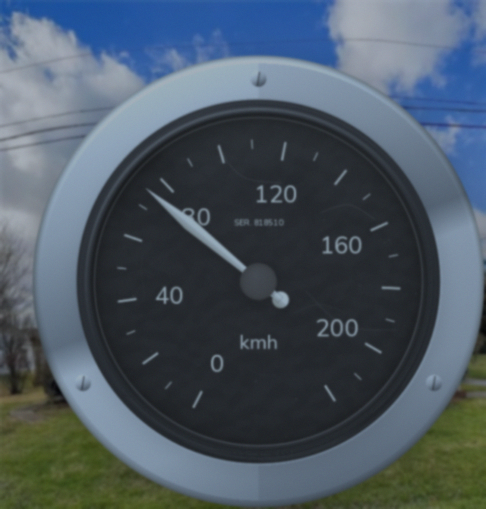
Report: 75,km/h
